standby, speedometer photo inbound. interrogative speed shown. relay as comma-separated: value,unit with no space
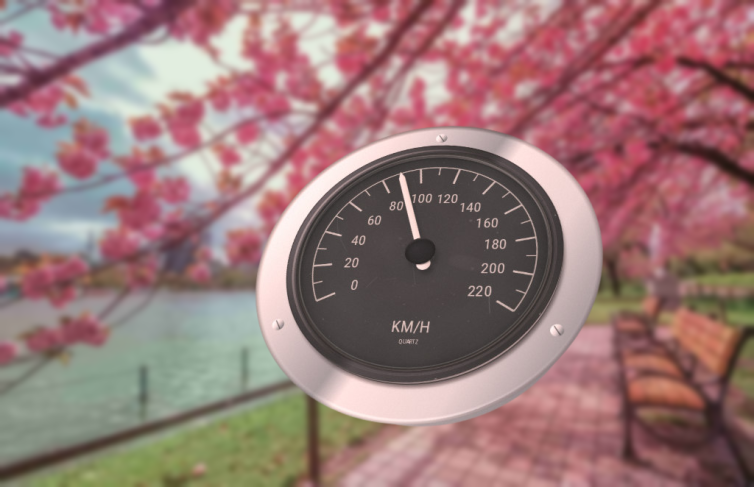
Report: 90,km/h
